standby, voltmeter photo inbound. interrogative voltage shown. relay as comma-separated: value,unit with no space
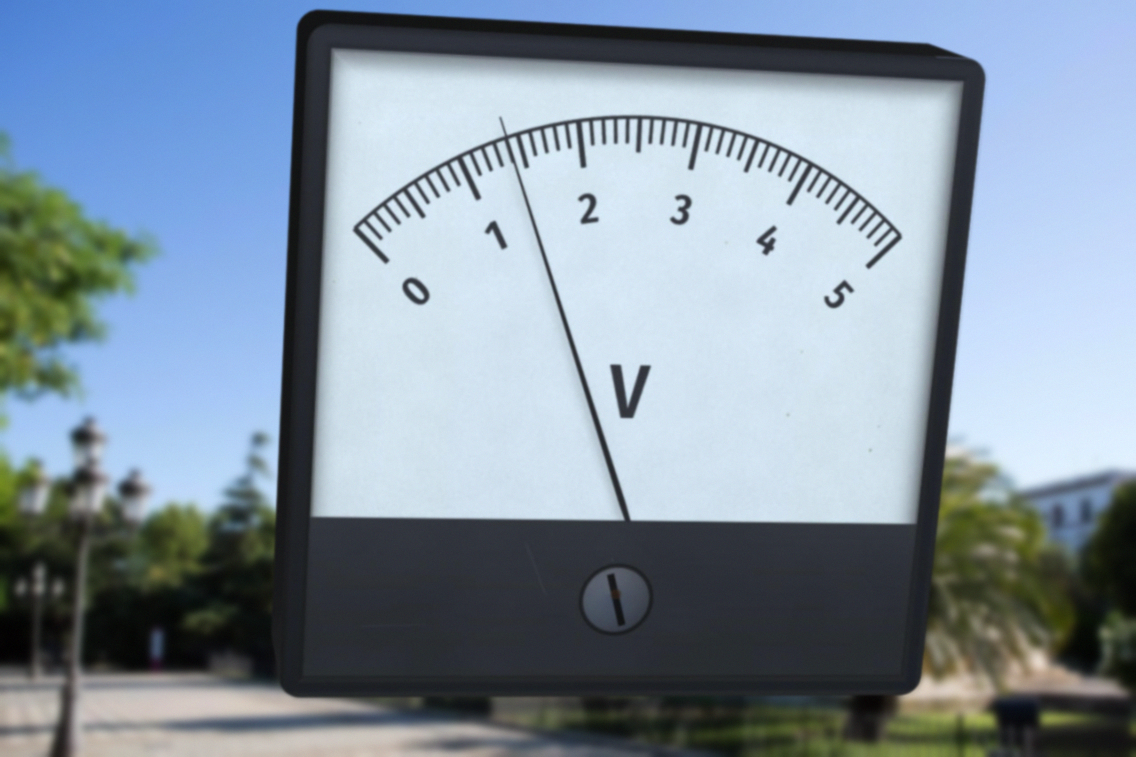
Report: 1.4,V
